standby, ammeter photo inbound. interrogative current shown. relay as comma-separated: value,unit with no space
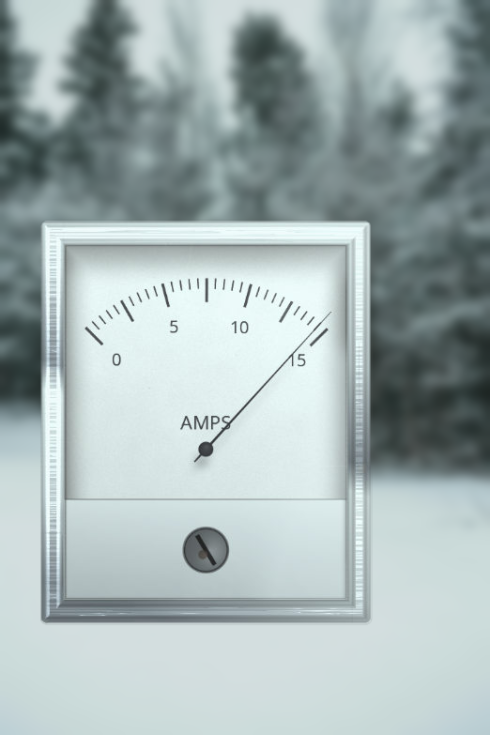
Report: 14.5,A
